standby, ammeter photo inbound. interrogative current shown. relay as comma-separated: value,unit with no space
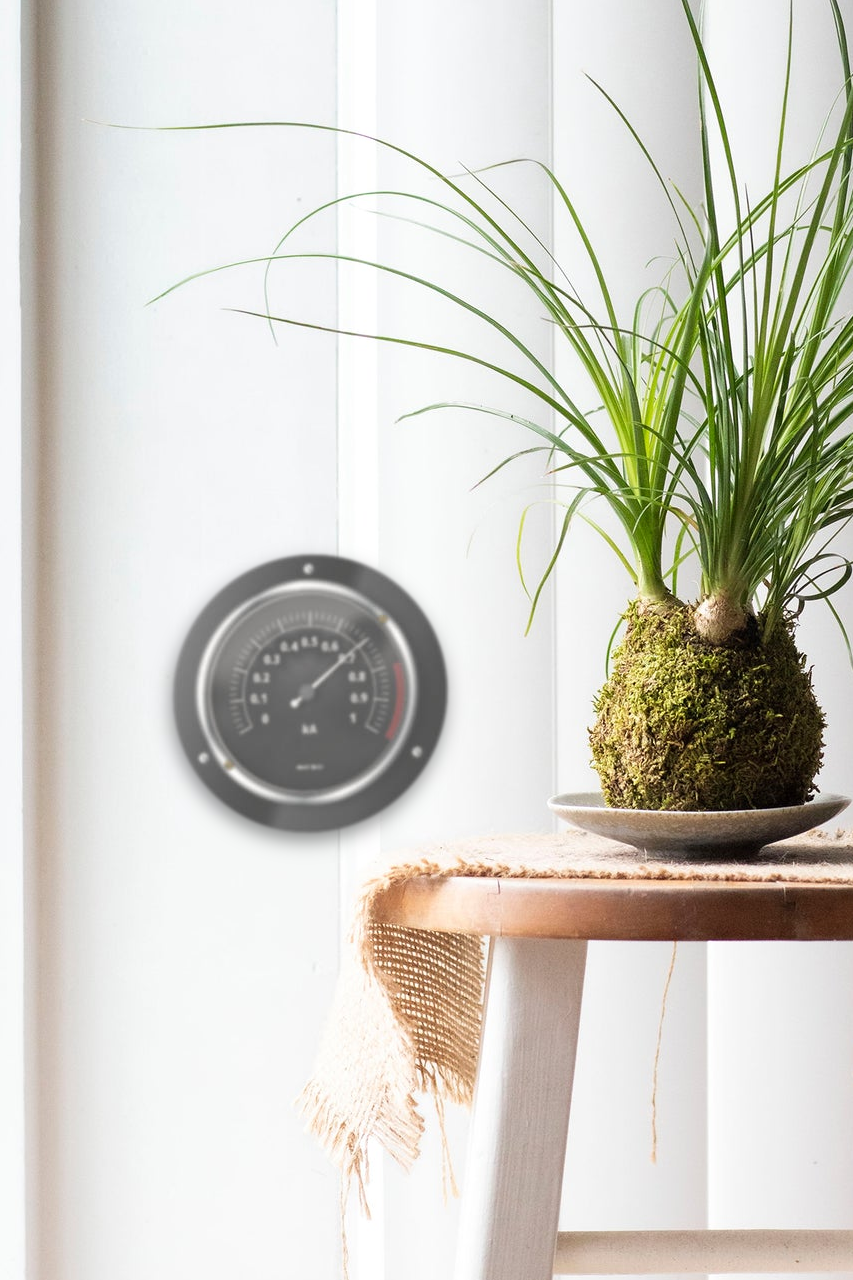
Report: 0.7,kA
